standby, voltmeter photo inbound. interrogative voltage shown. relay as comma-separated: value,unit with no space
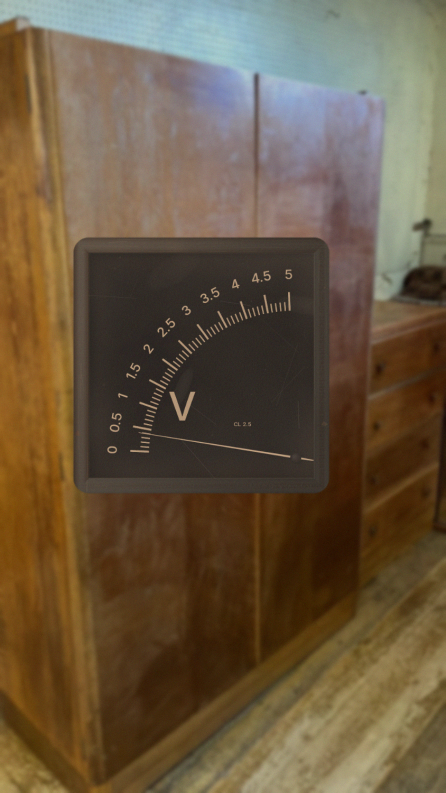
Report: 0.4,V
